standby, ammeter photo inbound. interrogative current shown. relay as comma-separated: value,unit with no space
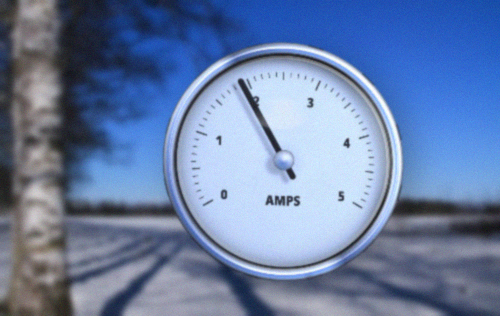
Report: 1.9,A
